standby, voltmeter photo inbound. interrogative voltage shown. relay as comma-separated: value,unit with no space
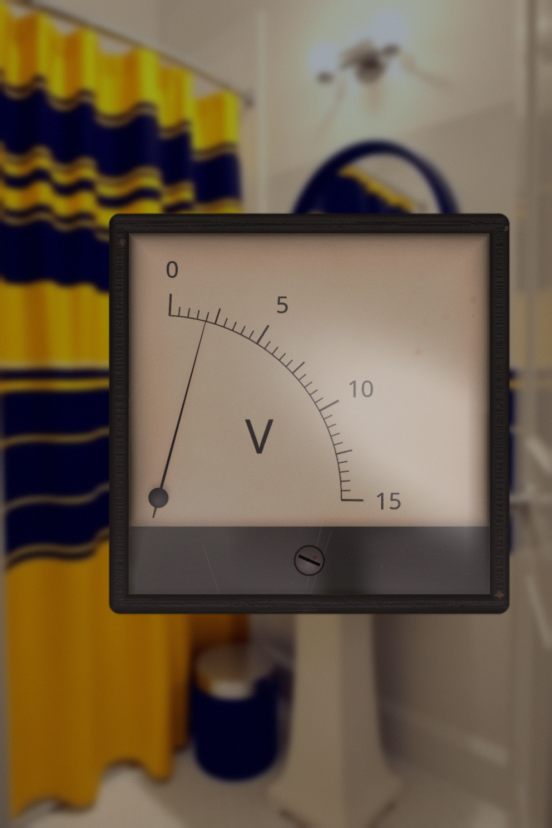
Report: 2,V
